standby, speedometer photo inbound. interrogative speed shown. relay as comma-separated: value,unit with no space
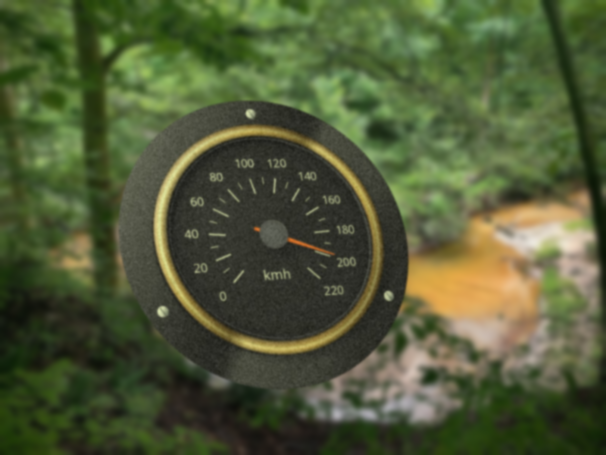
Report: 200,km/h
